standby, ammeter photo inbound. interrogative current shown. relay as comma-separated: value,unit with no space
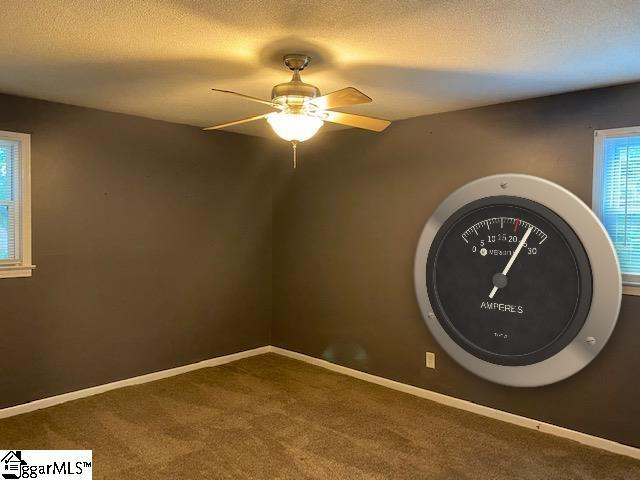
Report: 25,A
